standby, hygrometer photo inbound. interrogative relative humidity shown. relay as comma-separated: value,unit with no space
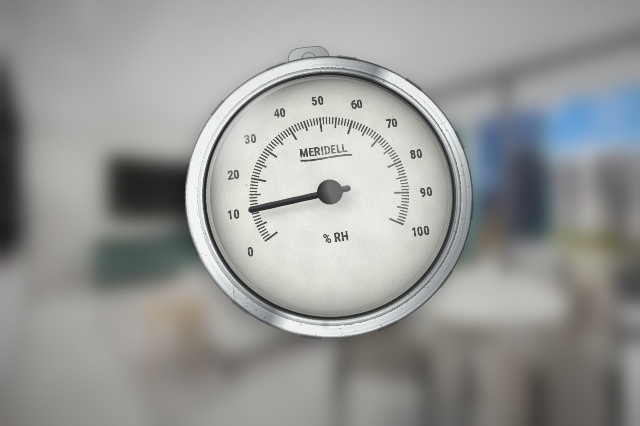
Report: 10,%
